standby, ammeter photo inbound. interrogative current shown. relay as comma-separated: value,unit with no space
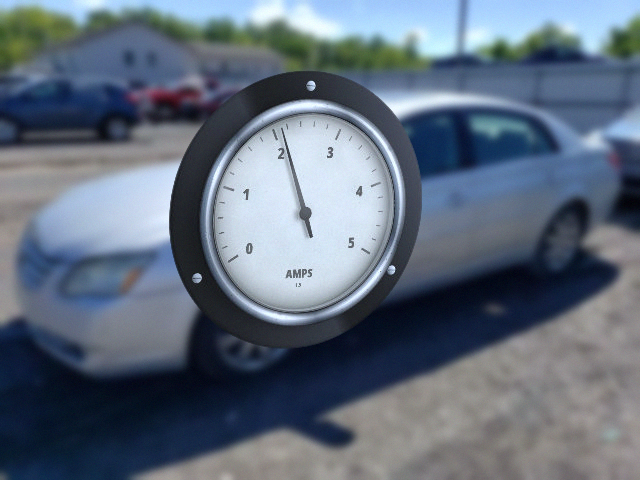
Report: 2.1,A
